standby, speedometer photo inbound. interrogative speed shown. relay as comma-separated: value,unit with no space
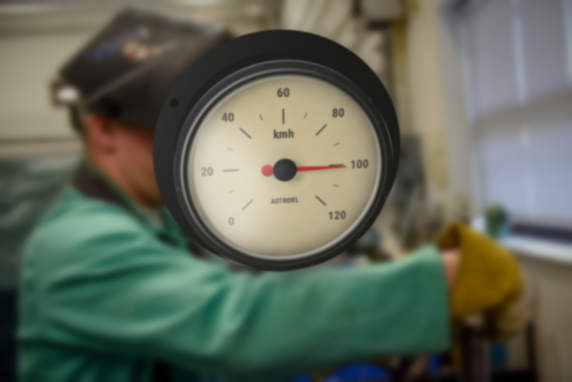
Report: 100,km/h
